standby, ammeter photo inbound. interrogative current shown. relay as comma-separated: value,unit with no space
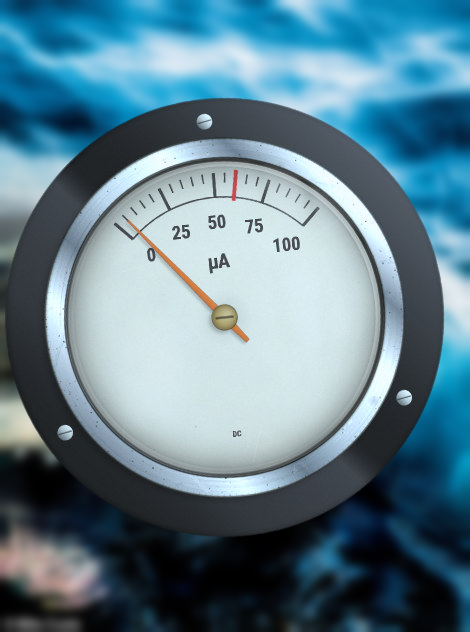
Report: 5,µA
